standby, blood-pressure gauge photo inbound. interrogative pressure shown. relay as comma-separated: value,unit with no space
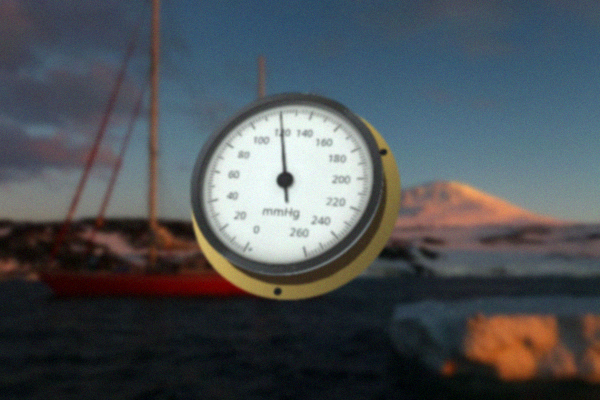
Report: 120,mmHg
